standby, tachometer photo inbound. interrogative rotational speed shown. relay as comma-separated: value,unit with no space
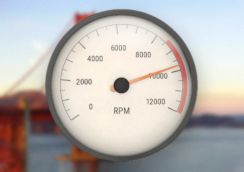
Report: 9750,rpm
